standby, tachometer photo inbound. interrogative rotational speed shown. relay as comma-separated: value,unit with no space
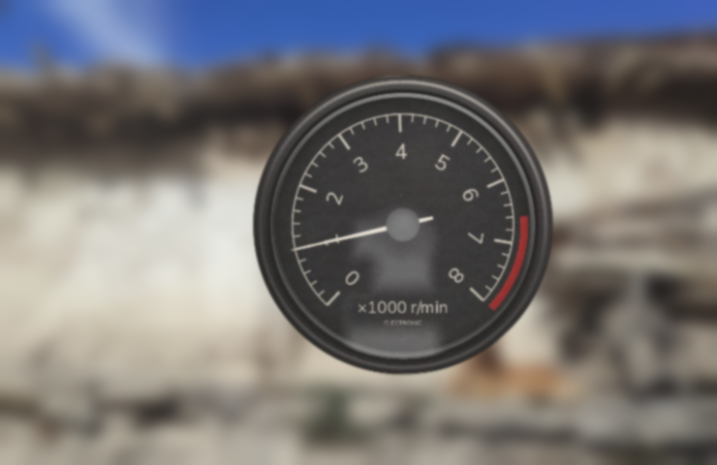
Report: 1000,rpm
